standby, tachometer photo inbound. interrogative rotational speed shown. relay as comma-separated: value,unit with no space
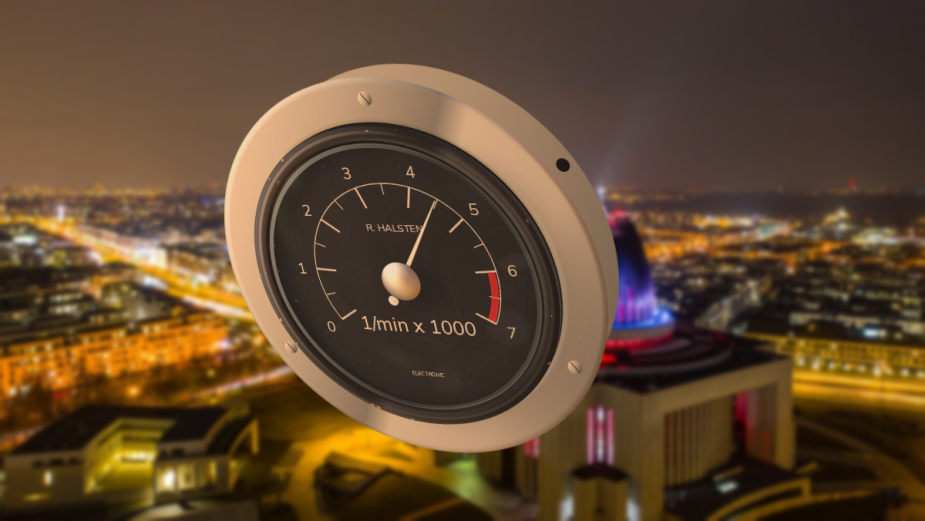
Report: 4500,rpm
